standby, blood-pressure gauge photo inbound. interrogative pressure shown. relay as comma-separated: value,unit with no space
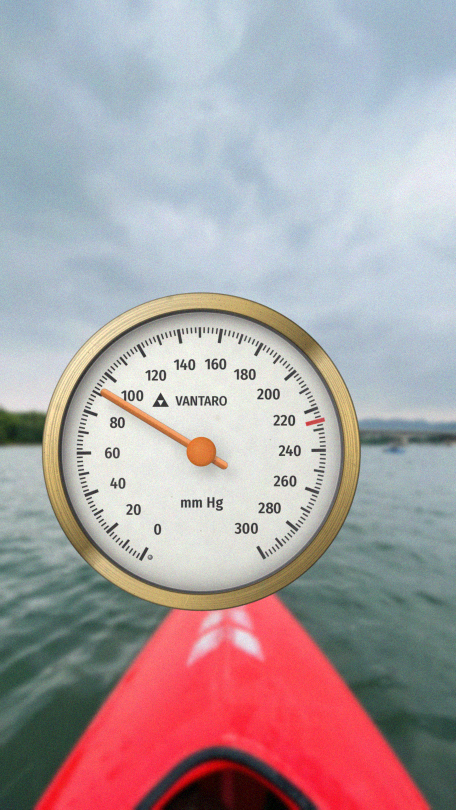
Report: 92,mmHg
